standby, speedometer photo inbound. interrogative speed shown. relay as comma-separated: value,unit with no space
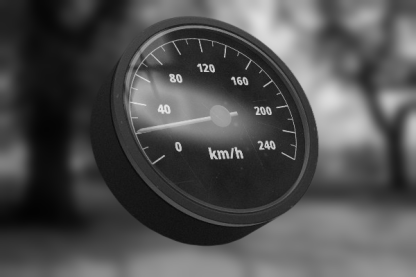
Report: 20,km/h
